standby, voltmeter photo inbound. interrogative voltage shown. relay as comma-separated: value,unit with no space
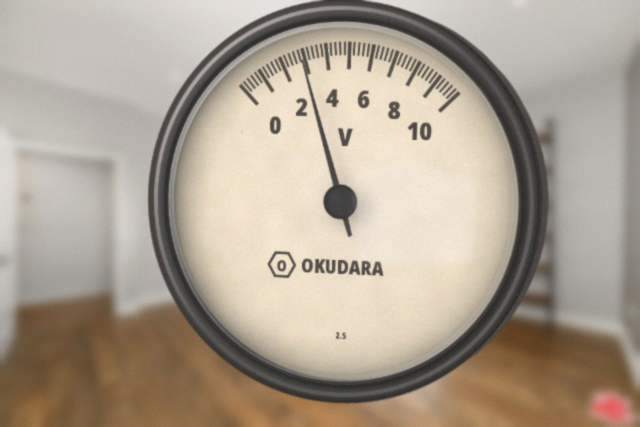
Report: 3,V
